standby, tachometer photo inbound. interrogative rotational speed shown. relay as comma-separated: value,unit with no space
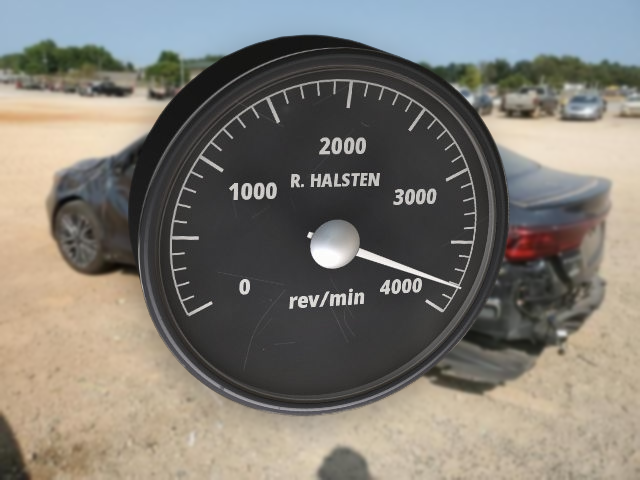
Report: 3800,rpm
